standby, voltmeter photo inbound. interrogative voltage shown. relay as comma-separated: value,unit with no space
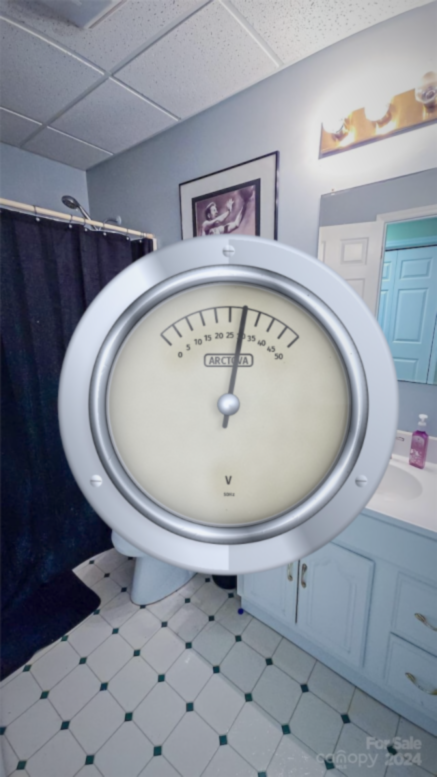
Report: 30,V
